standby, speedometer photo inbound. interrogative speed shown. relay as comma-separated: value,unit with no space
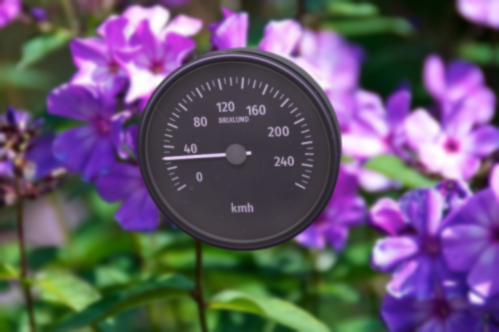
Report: 30,km/h
